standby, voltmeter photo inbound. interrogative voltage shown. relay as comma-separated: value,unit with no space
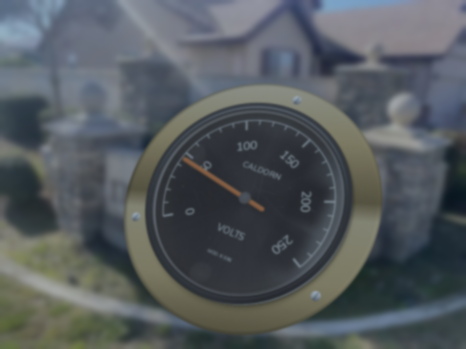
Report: 45,V
